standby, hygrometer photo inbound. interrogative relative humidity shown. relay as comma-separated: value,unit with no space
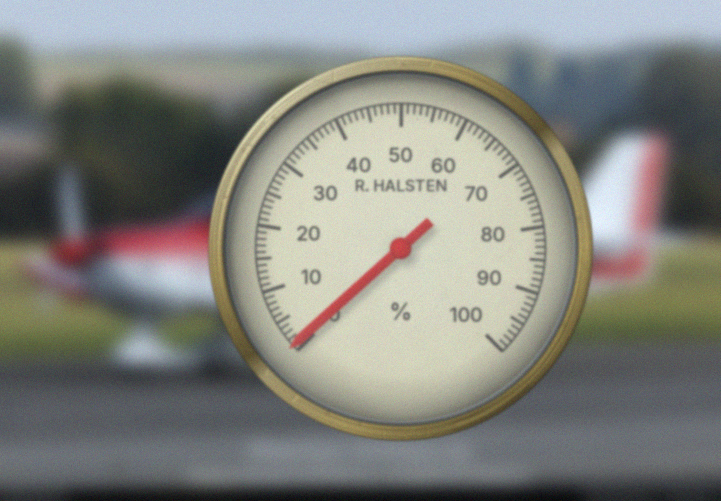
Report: 1,%
